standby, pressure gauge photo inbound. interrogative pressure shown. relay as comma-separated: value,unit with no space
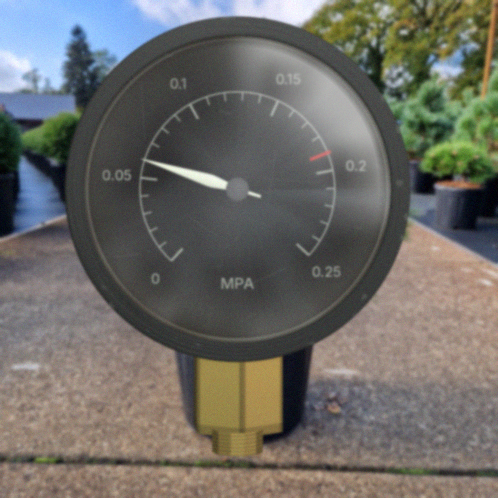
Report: 0.06,MPa
